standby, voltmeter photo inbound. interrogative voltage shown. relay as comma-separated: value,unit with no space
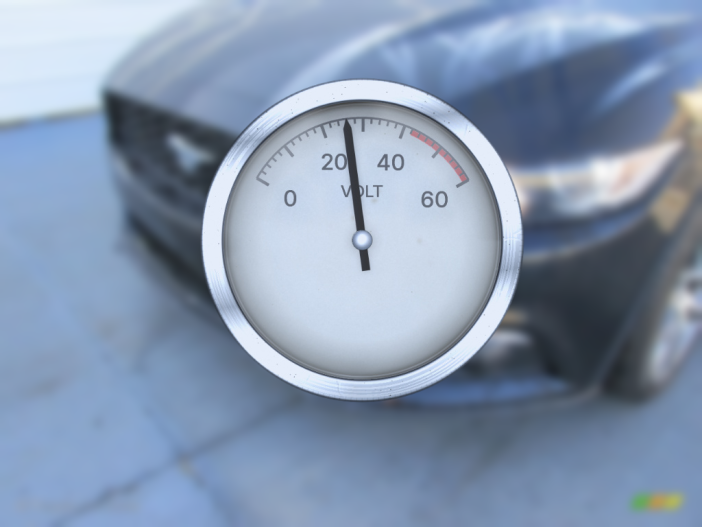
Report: 26,V
